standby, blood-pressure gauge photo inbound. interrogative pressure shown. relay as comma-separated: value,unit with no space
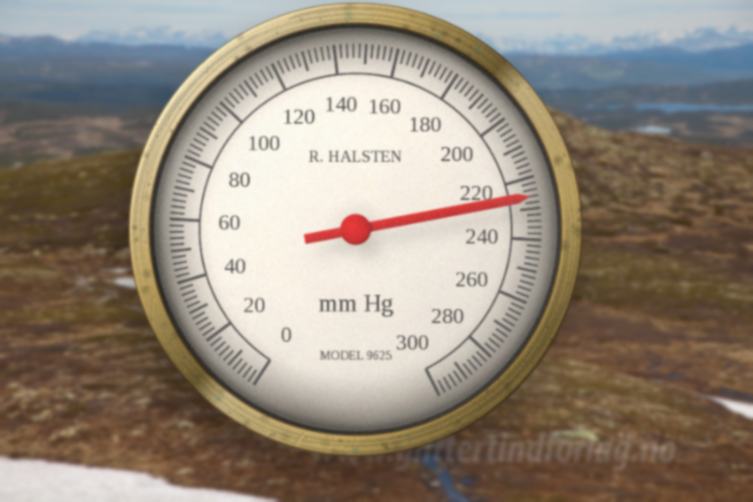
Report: 226,mmHg
